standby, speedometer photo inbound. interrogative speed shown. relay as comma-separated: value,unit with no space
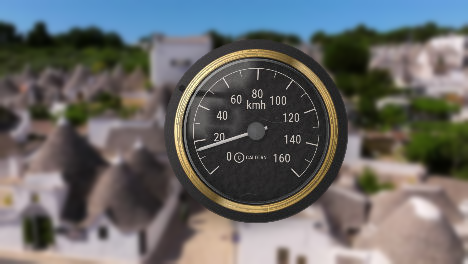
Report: 15,km/h
